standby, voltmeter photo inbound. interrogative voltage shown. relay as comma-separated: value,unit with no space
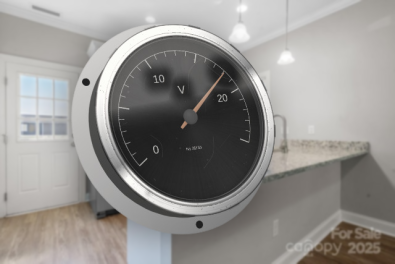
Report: 18,V
